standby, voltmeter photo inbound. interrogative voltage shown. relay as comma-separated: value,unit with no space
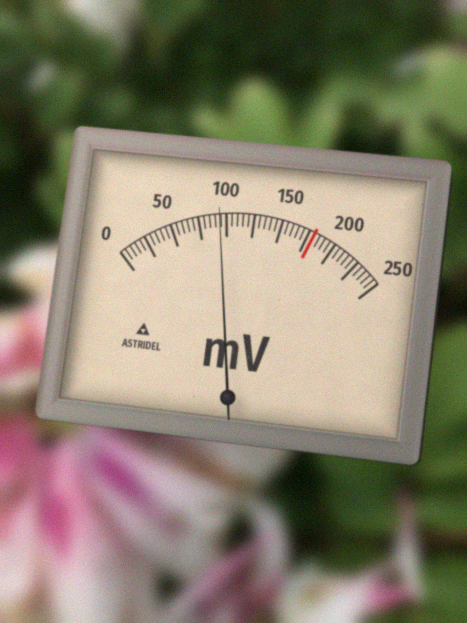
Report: 95,mV
